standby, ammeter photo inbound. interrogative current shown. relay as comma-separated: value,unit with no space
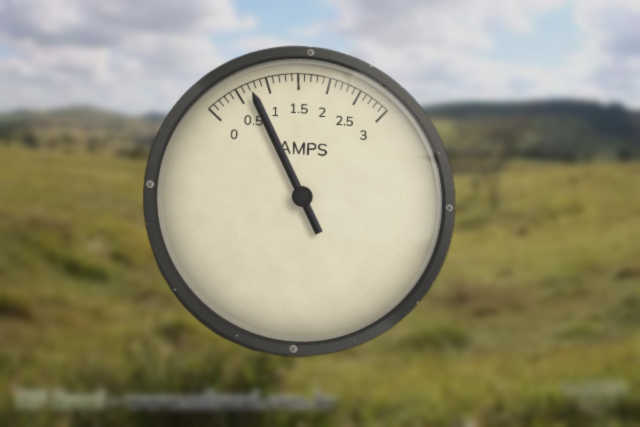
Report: 0.7,A
